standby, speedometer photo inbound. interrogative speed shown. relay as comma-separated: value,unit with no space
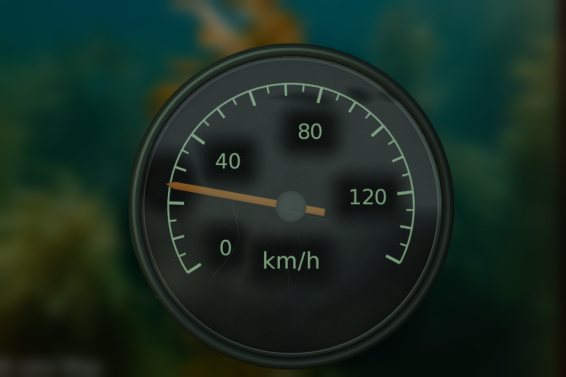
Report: 25,km/h
